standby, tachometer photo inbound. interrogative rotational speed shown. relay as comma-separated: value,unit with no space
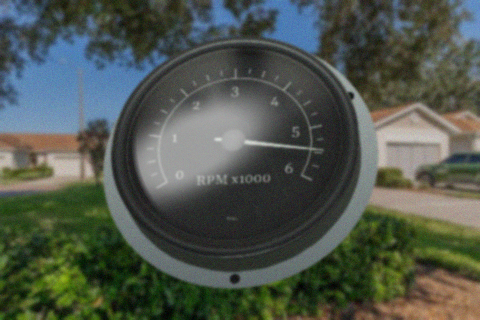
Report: 5500,rpm
